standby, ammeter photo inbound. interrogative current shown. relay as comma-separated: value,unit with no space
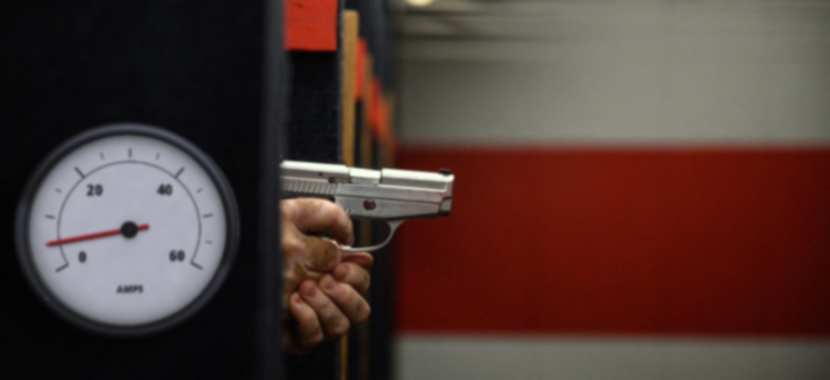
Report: 5,A
